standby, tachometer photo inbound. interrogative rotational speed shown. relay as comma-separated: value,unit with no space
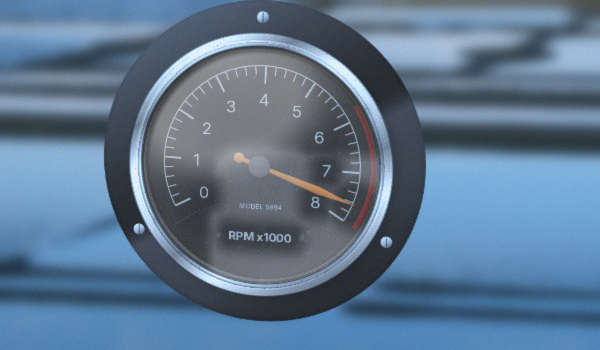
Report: 7600,rpm
